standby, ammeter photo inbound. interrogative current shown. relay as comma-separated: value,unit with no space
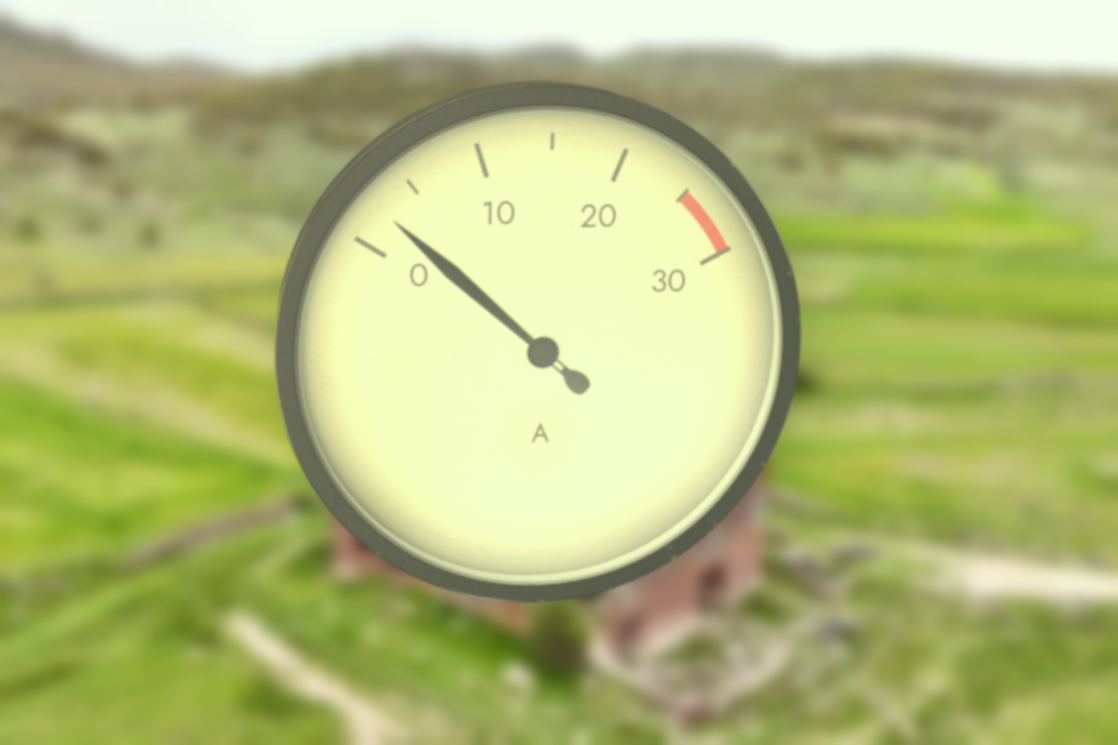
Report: 2.5,A
